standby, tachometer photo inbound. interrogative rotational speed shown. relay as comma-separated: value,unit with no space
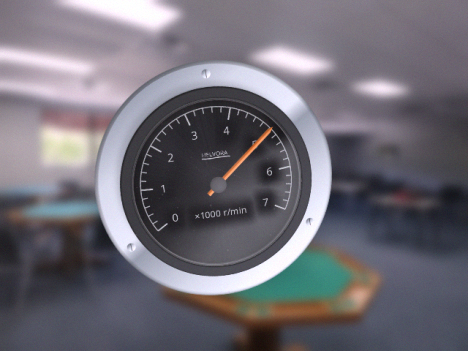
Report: 5000,rpm
